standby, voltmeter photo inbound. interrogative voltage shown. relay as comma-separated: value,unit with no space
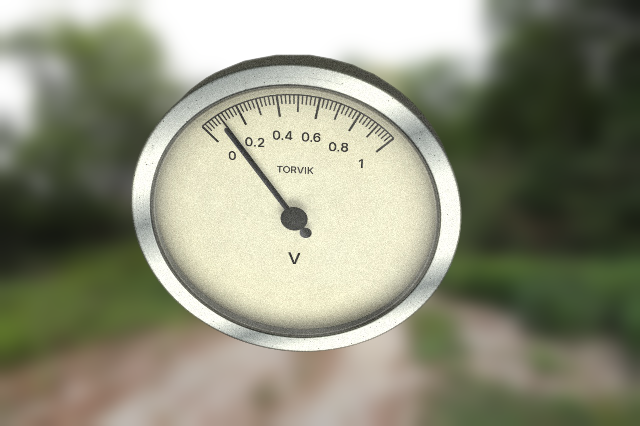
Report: 0.1,V
